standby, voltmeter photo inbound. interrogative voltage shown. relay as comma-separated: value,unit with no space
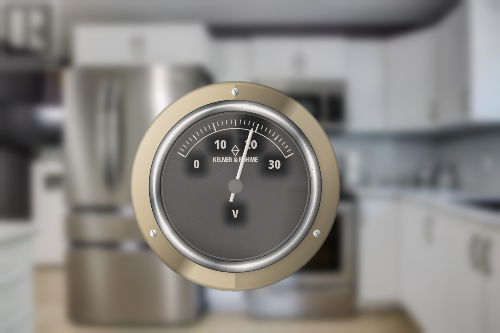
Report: 19,V
